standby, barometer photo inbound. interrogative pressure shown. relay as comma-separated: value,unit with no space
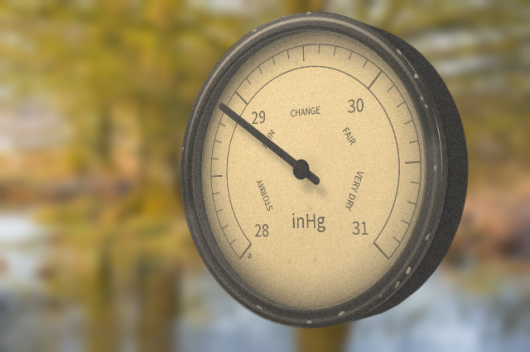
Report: 28.9,inHg
